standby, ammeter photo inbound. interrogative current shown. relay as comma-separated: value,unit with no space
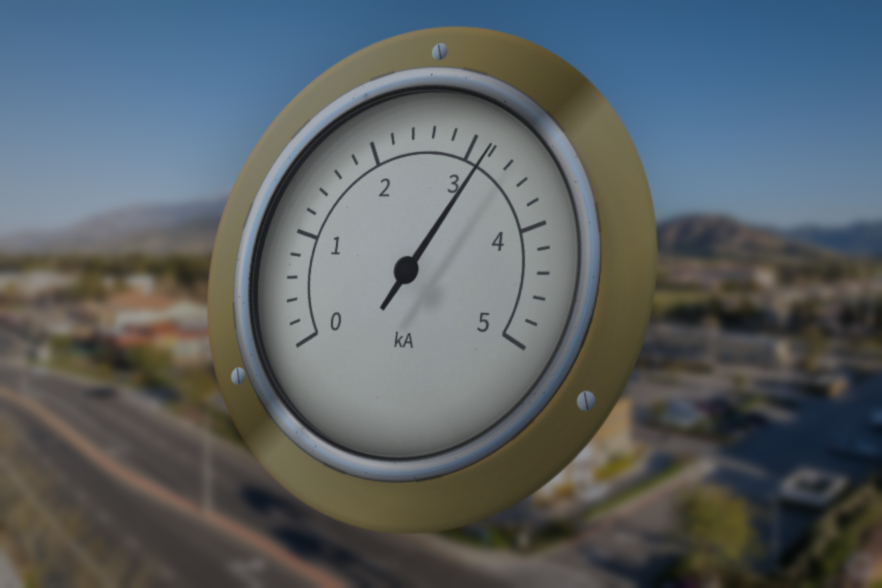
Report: 3.2,kA
